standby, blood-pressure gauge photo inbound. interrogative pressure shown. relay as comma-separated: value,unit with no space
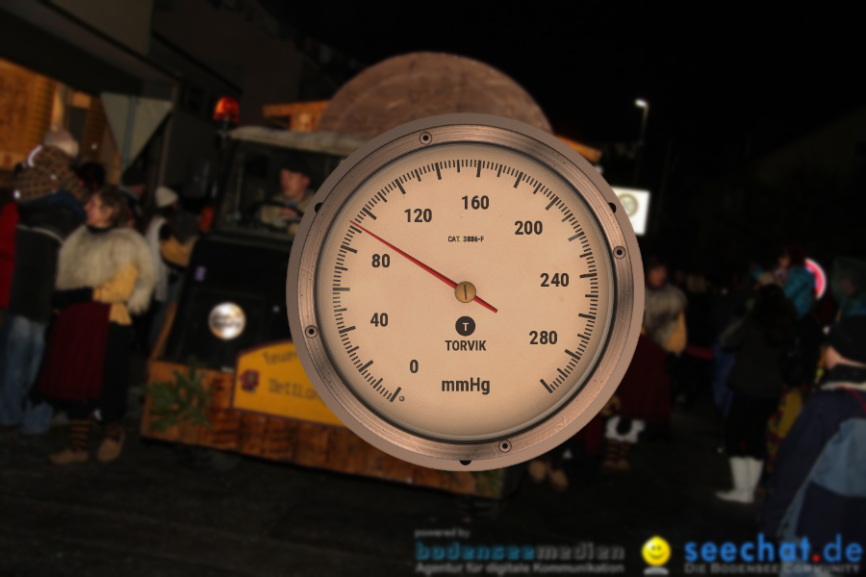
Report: 92,mmHg
